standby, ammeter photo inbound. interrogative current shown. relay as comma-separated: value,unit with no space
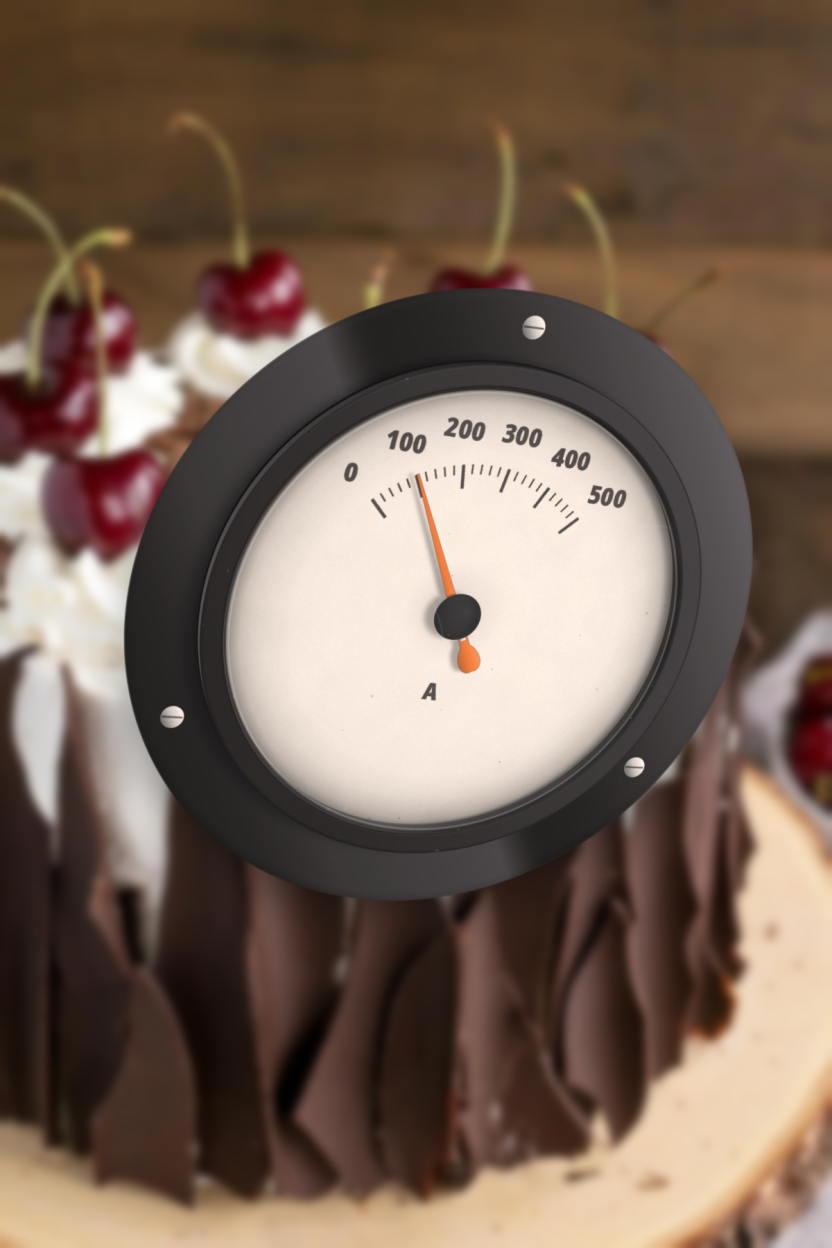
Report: 100,A
